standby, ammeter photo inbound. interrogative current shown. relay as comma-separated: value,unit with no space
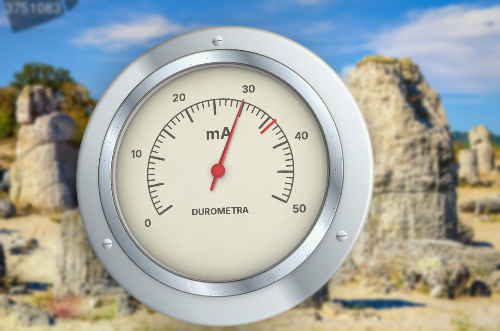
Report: 30,mA
